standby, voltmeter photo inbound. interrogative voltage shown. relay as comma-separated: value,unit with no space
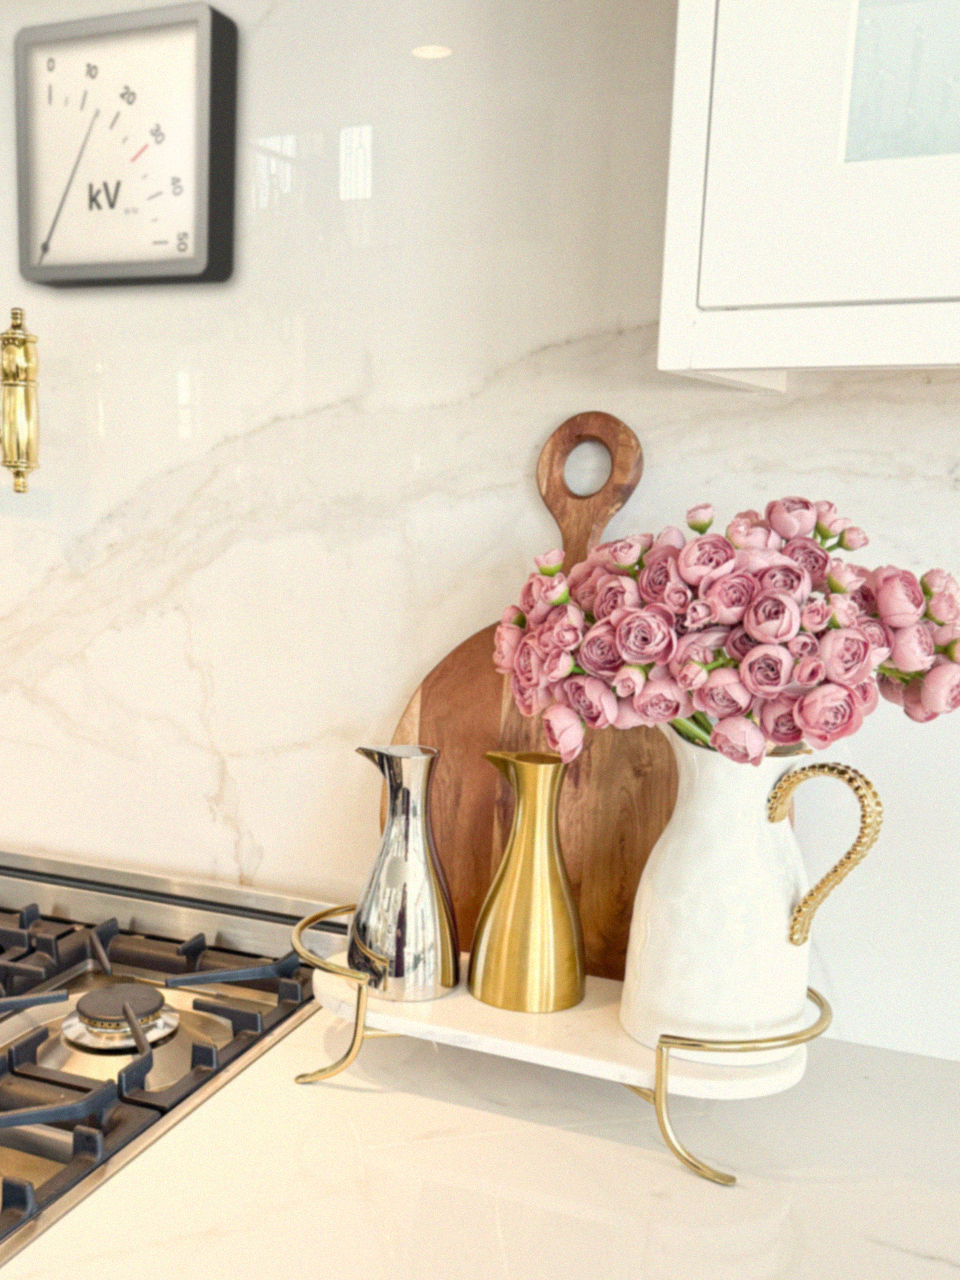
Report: 15,kV
